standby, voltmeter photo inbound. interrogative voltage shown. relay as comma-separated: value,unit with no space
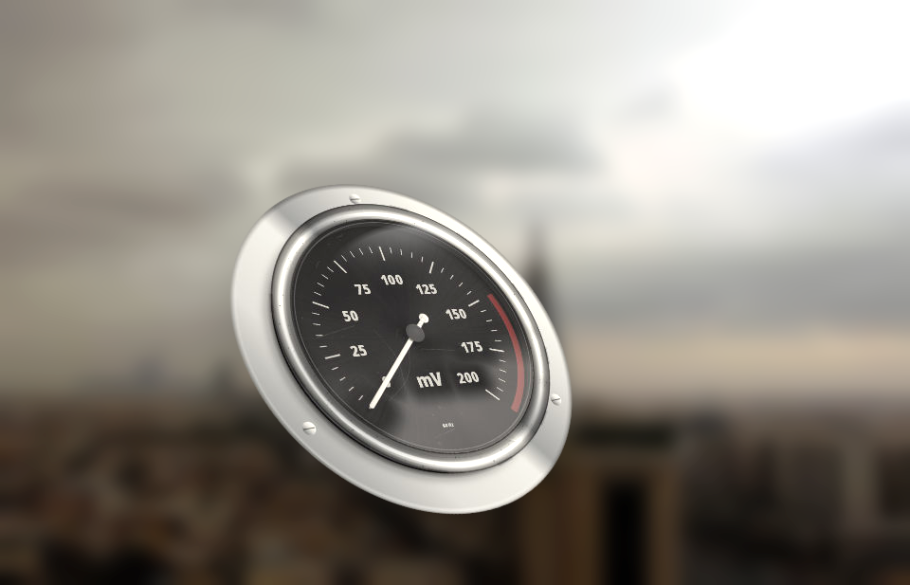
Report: 0,mV
